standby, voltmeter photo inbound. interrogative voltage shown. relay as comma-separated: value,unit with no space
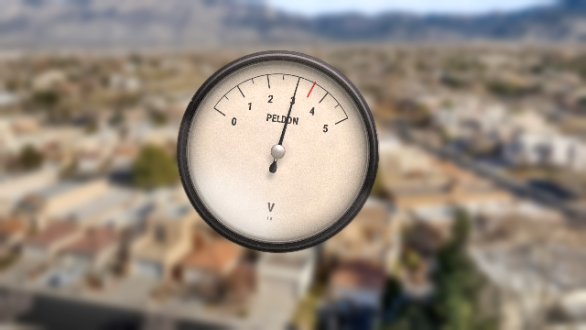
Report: 3,V
